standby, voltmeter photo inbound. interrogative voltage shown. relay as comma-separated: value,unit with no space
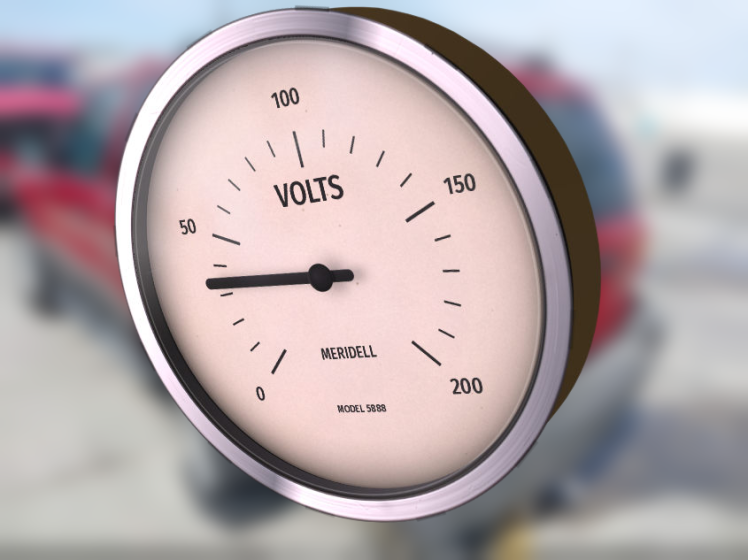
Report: 35,V
